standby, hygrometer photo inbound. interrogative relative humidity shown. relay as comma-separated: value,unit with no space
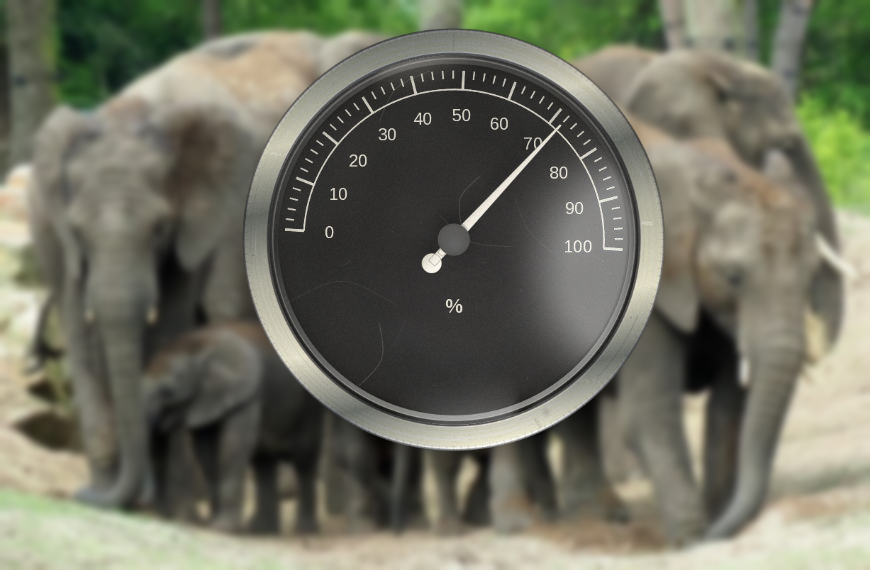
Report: 72,%
